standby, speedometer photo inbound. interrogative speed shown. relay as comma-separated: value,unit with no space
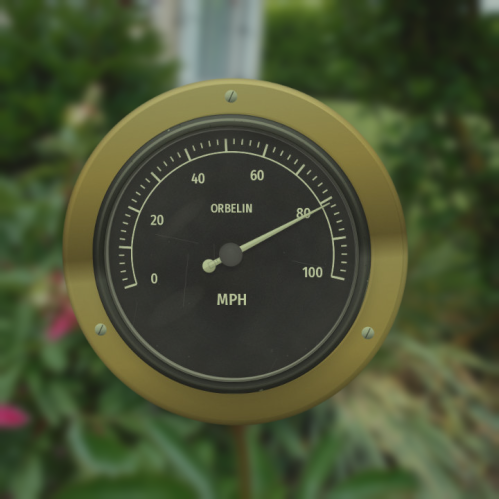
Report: 81,mph
